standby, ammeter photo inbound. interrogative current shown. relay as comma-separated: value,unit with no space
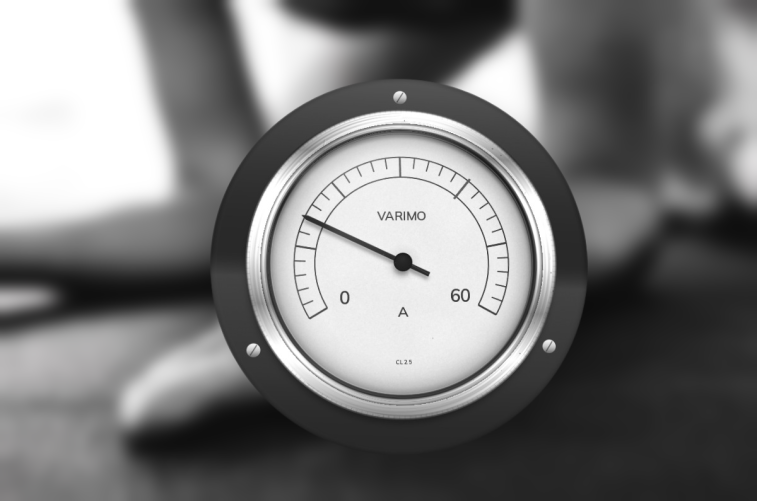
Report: 14,A
